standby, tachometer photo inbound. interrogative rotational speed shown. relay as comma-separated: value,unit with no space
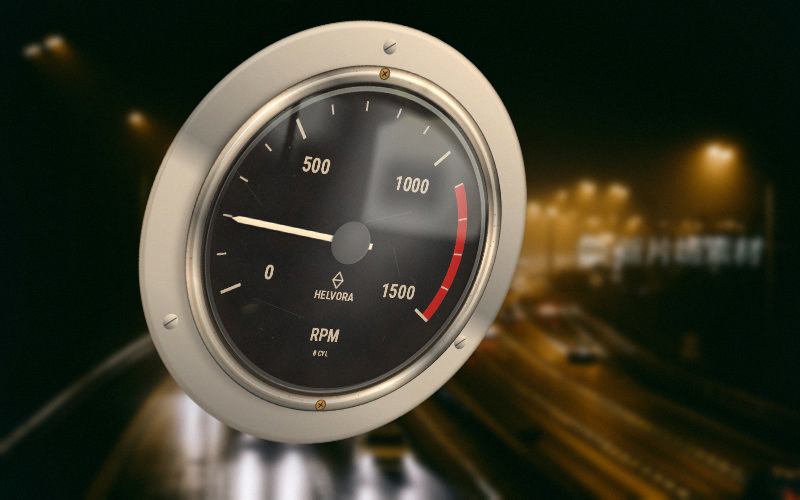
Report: 200,rpm
